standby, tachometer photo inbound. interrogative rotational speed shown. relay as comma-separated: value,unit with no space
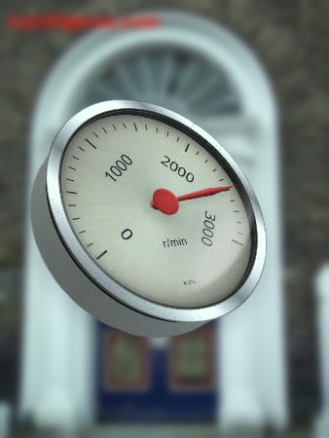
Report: 2500,rpm
